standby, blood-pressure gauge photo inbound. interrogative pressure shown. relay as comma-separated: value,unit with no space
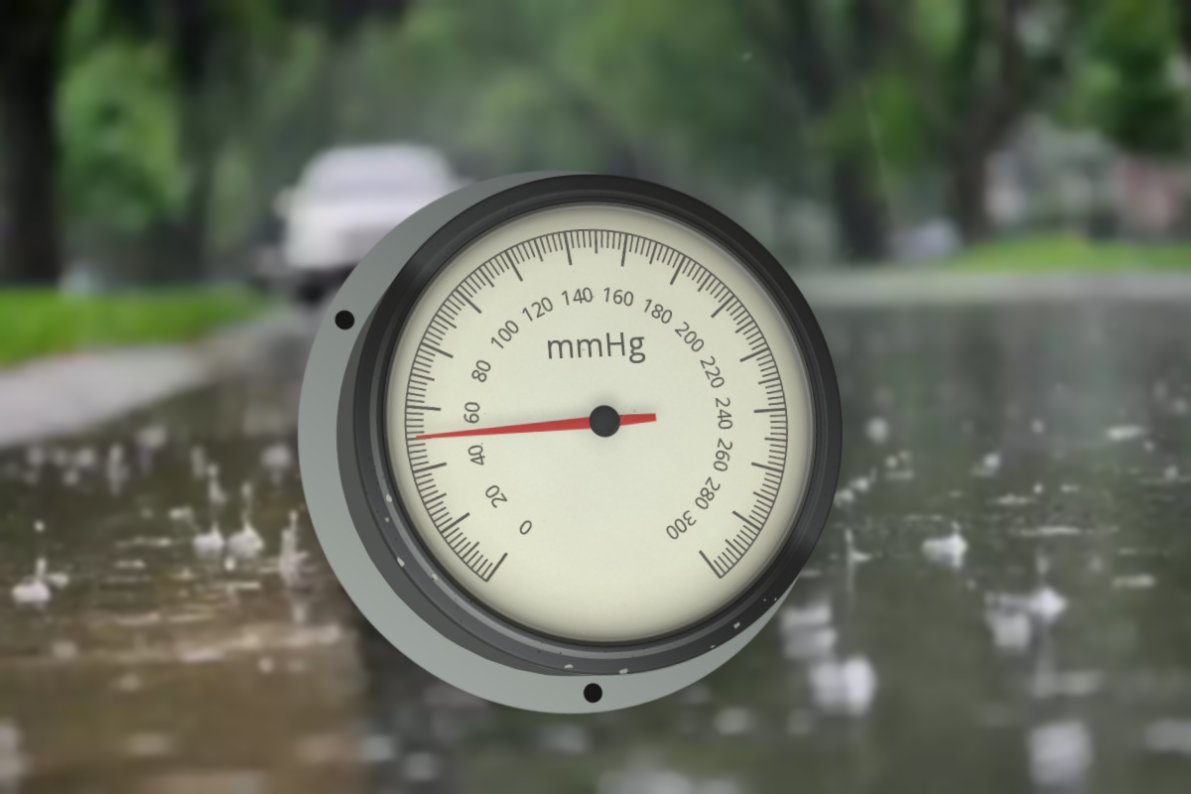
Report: 50,mmHg
